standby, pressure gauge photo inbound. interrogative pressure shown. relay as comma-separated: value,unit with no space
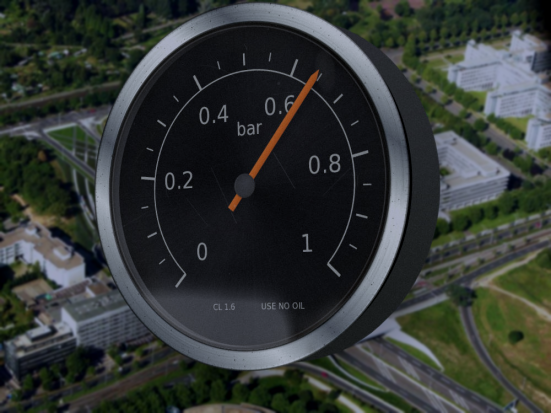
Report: 0.65,bar
